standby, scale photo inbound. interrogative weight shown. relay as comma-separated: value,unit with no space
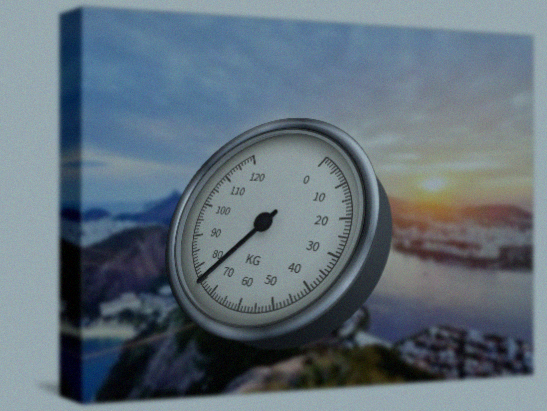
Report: 75,kg
